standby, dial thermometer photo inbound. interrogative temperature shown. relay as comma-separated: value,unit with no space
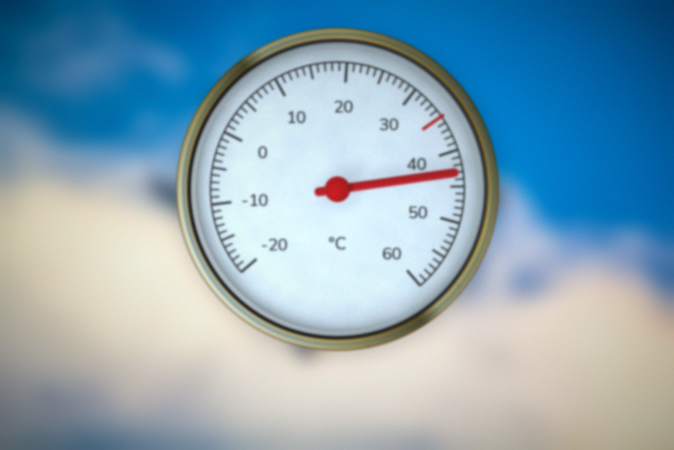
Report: 43,°C
